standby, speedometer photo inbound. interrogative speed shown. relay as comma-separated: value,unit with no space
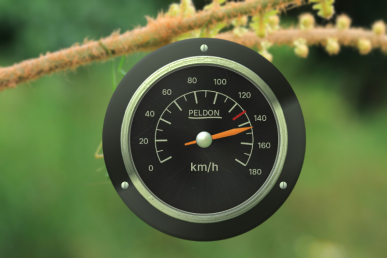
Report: 145,km/h
